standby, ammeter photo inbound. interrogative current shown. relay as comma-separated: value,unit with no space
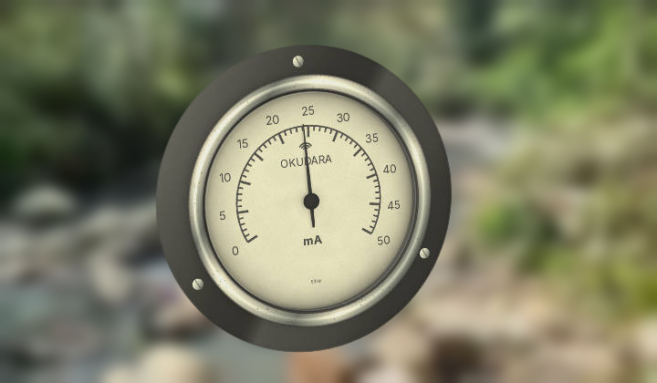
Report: 24,mA
